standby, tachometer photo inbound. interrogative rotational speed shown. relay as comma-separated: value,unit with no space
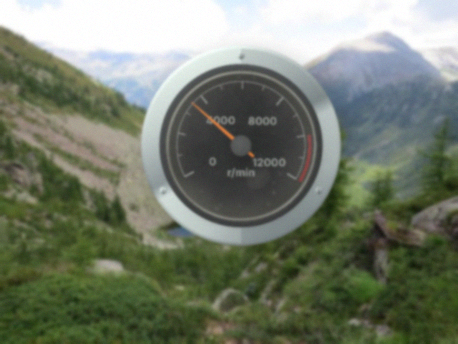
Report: 3500,rpm
